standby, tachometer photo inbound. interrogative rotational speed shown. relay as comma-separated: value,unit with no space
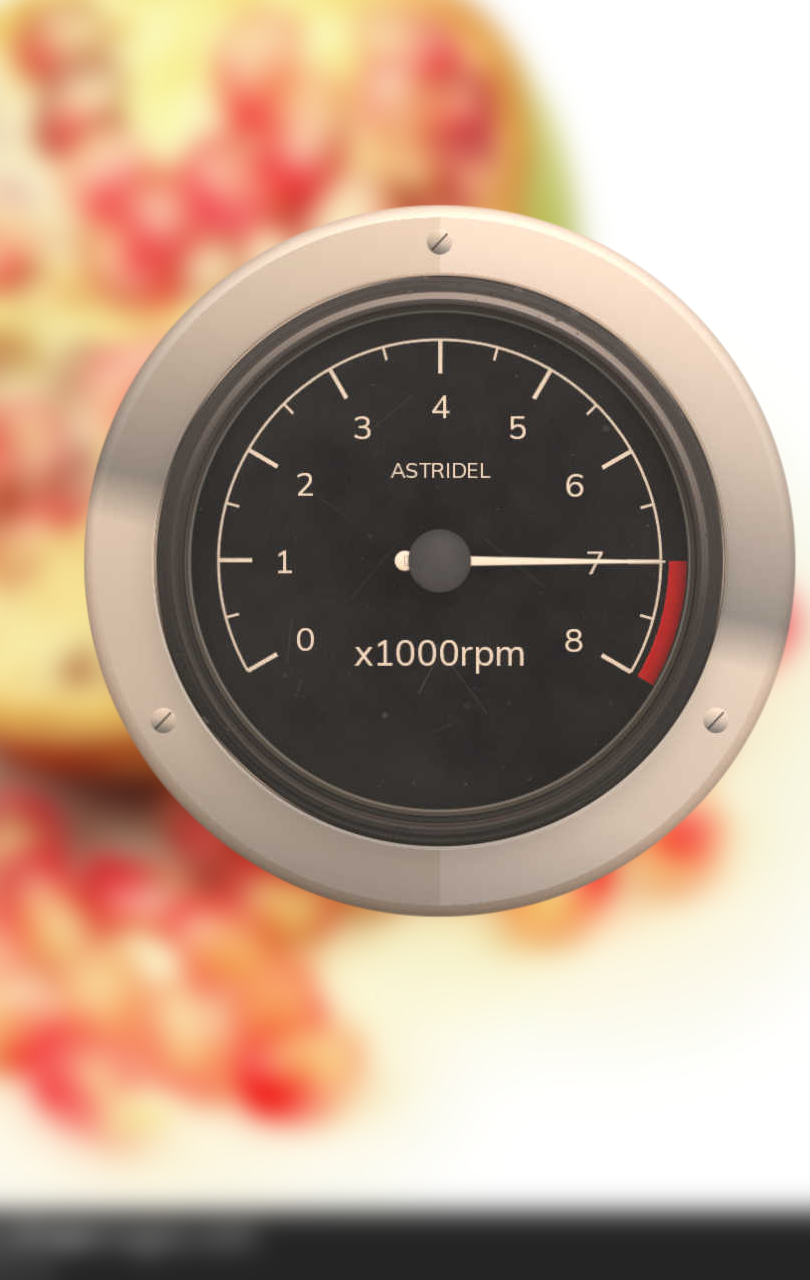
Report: 7000,rpm
